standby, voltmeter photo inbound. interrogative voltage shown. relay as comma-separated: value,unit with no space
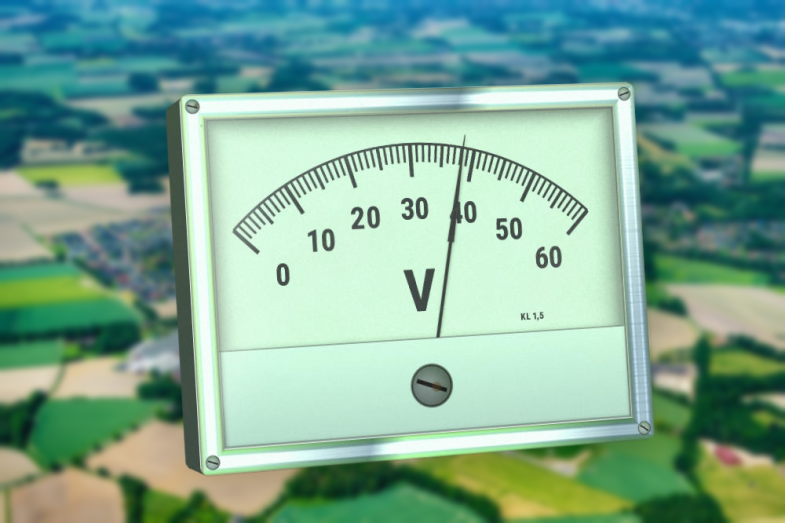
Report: 38,V
